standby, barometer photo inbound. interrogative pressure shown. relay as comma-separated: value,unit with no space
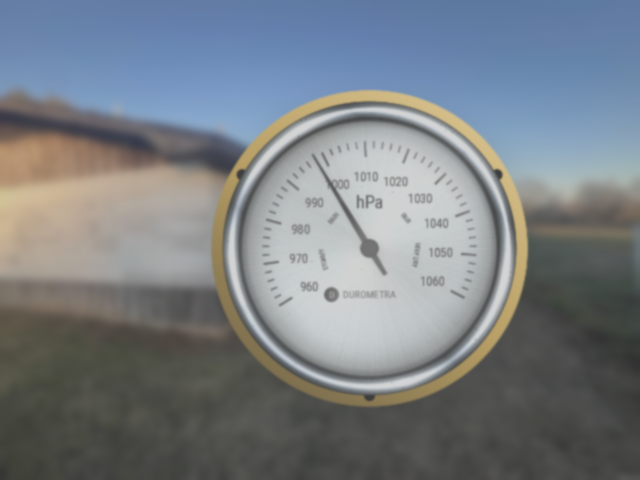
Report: 998,hPa
